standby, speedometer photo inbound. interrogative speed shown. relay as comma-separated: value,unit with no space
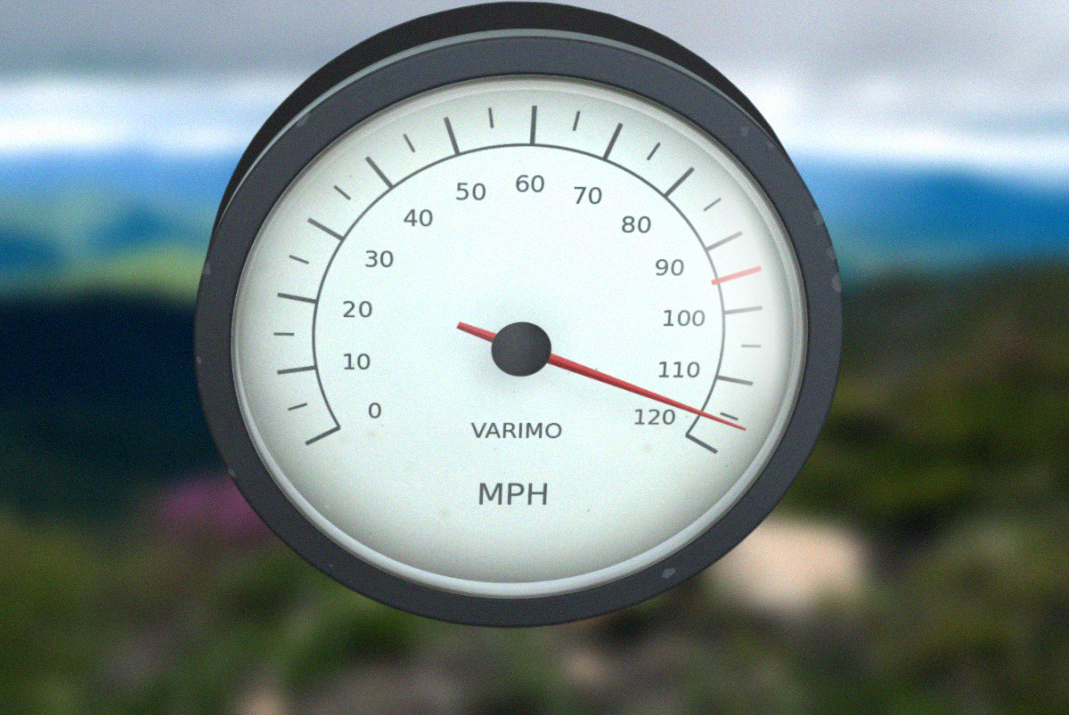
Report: 115,mph
